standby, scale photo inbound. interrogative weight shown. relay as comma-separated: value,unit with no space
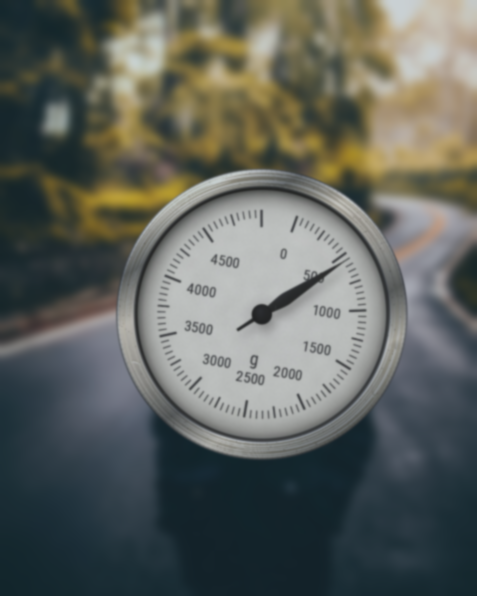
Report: 550,g
